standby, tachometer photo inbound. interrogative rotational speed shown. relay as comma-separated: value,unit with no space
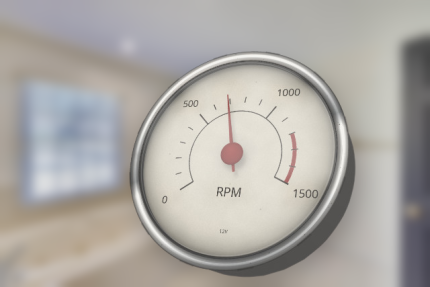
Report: 700,rpm
